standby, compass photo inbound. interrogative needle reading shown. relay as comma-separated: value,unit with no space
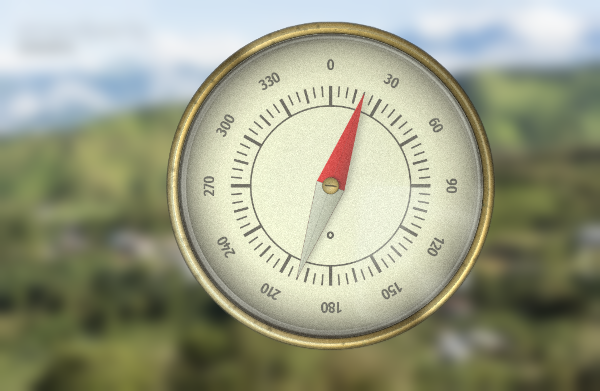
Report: 20,°
